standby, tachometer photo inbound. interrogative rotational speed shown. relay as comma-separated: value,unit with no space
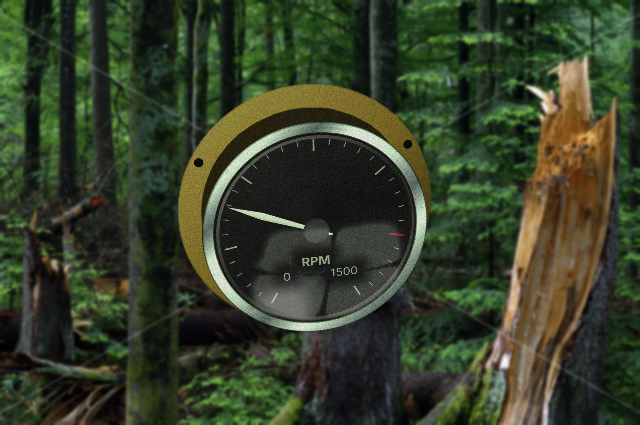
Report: 400,rpm
